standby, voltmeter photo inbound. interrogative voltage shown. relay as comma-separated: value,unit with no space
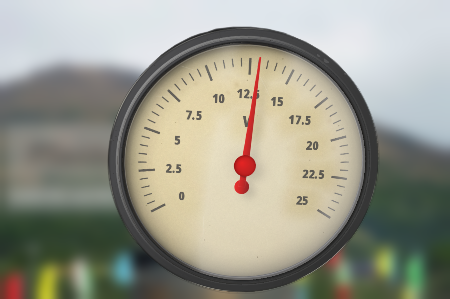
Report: 13,V
